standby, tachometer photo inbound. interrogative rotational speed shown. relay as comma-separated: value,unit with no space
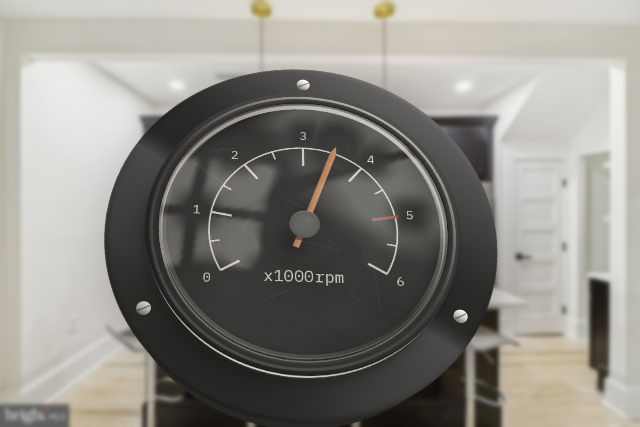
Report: 3500,rpm
